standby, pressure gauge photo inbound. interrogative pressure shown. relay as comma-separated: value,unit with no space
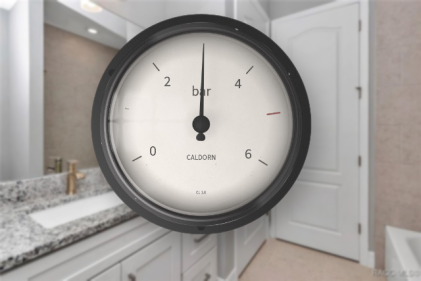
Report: 3,bar
